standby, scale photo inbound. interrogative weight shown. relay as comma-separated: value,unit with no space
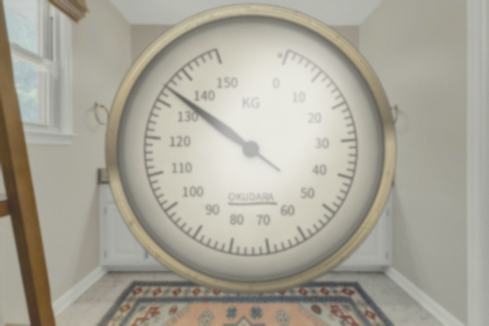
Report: 134,kg
